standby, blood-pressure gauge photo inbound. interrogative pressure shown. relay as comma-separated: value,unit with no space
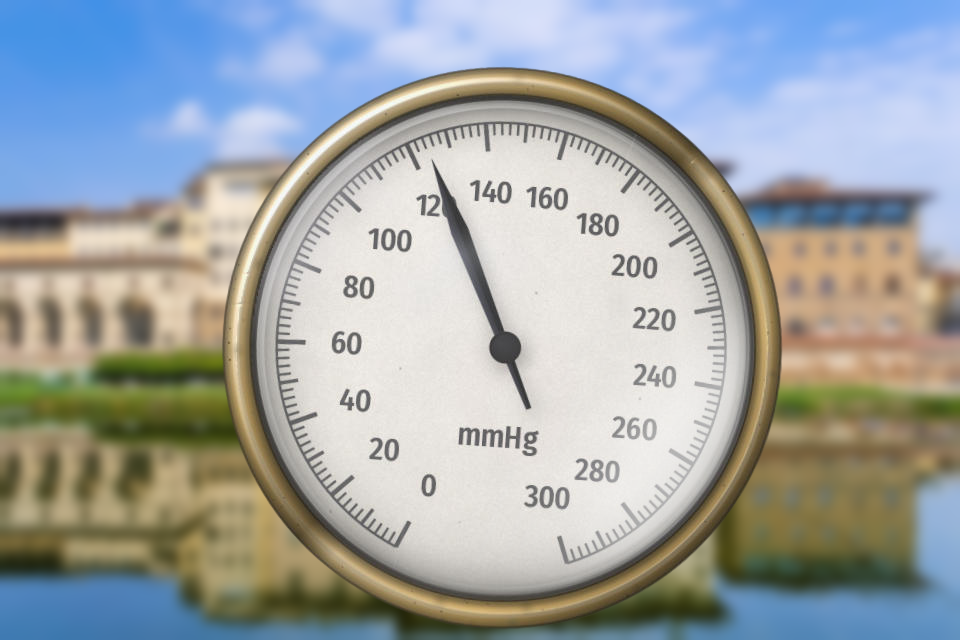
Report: 124,mmHg
